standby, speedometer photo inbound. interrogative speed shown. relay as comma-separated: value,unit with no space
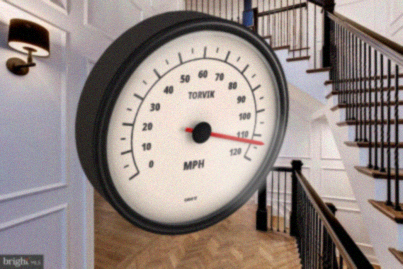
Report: 112.5,mph
